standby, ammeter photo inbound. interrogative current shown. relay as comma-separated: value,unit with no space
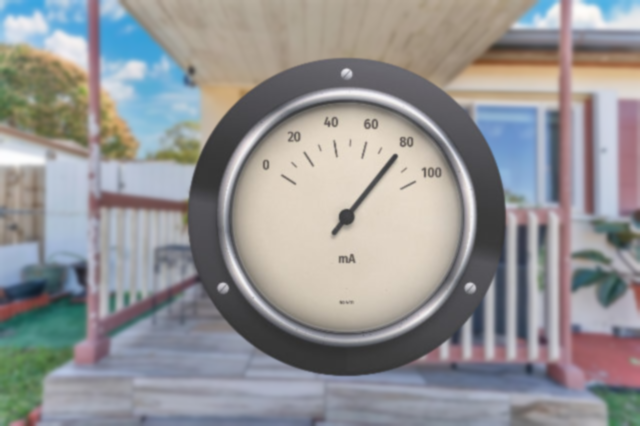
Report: 80,mA
